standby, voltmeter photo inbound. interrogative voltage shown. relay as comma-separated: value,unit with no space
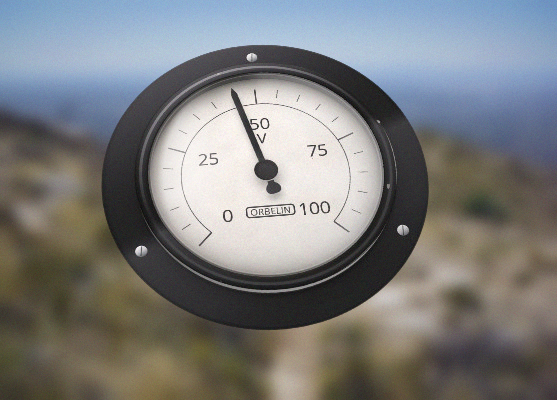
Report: 45,V
